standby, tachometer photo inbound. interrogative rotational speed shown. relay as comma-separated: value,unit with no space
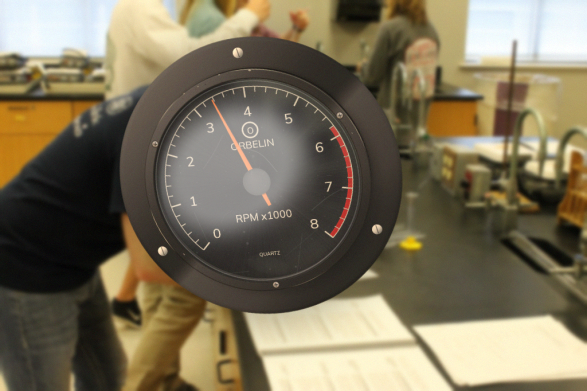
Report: 3400,rpm
